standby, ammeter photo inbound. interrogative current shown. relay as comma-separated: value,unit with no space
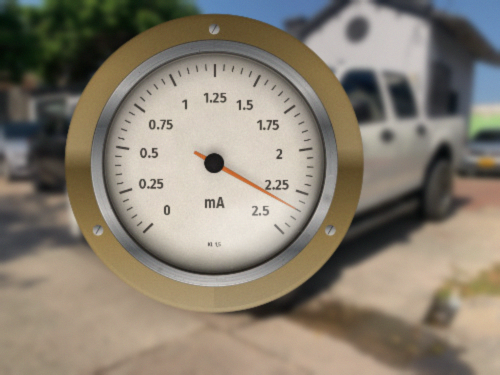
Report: 2.35,mA
